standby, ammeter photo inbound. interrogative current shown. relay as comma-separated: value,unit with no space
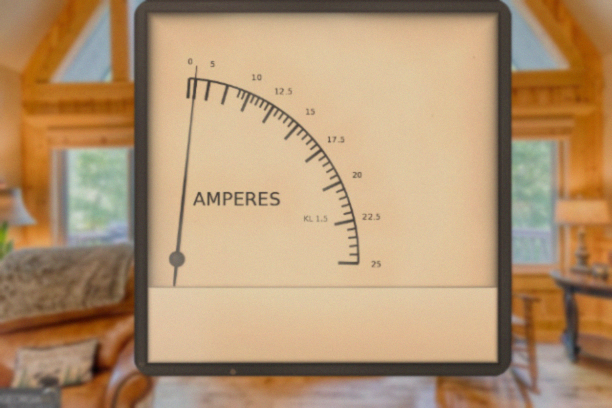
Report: 2.5,A
